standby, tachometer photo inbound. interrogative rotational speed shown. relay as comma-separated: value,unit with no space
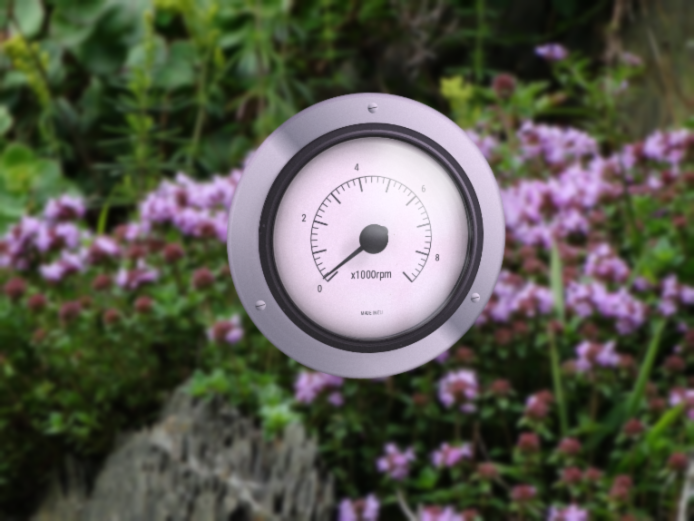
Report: 200,rpm
